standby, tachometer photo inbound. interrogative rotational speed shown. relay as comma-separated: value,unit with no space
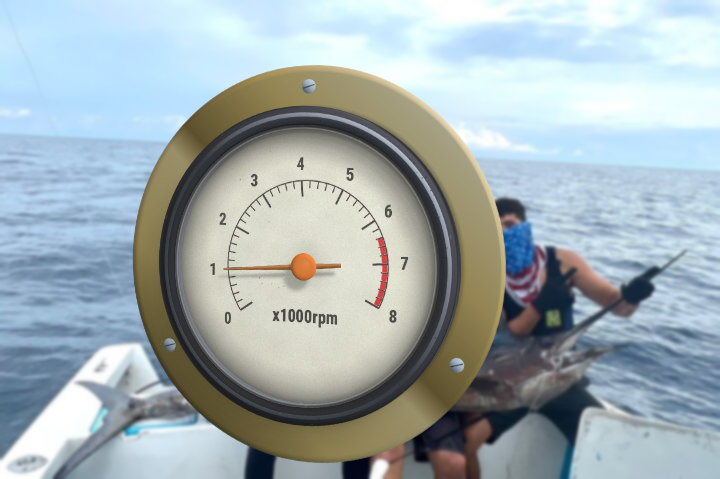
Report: 1000,rpm
